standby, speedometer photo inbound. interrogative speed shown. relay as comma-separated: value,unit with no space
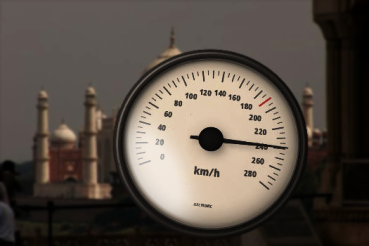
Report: 240,km/h
